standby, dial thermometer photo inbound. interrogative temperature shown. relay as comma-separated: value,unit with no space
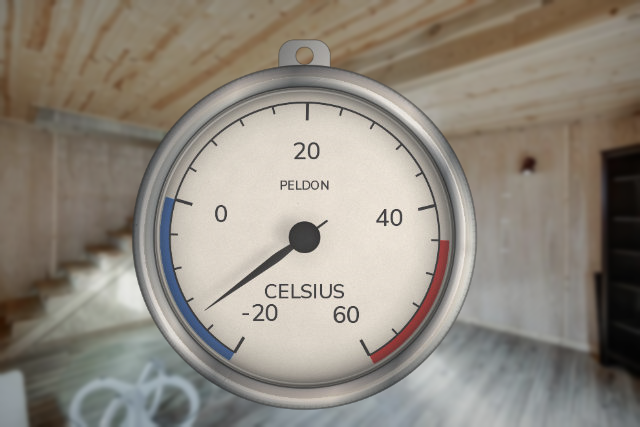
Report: -14,°C
